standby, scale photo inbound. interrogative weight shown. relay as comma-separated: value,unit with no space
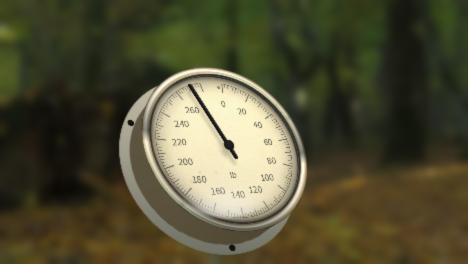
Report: 270,lb
